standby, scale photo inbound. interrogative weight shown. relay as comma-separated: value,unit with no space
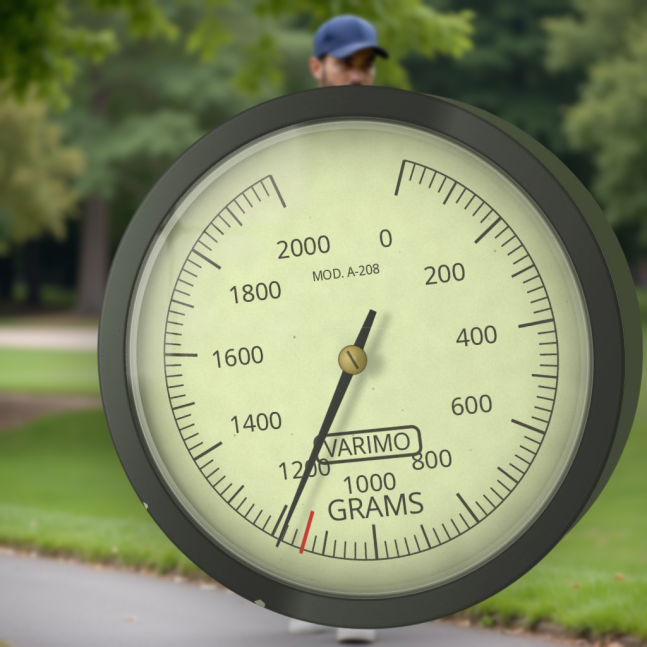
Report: 1180,g
